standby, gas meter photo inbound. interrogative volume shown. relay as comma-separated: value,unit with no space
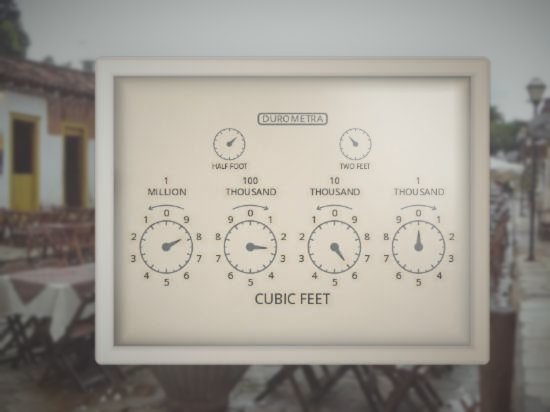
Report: 826000,ft³
